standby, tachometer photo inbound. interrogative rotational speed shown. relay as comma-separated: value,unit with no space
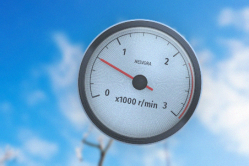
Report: 600,rpm
